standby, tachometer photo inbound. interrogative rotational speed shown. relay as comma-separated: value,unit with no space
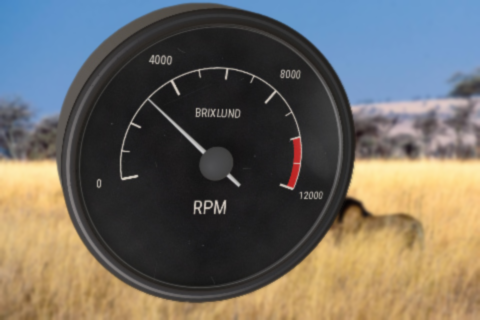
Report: 3000,rpm
